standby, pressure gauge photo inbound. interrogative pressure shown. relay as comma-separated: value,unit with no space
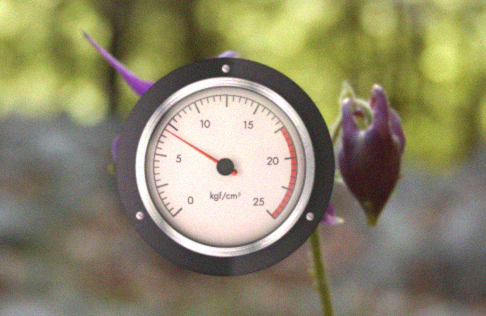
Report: 7,kg/cm²
